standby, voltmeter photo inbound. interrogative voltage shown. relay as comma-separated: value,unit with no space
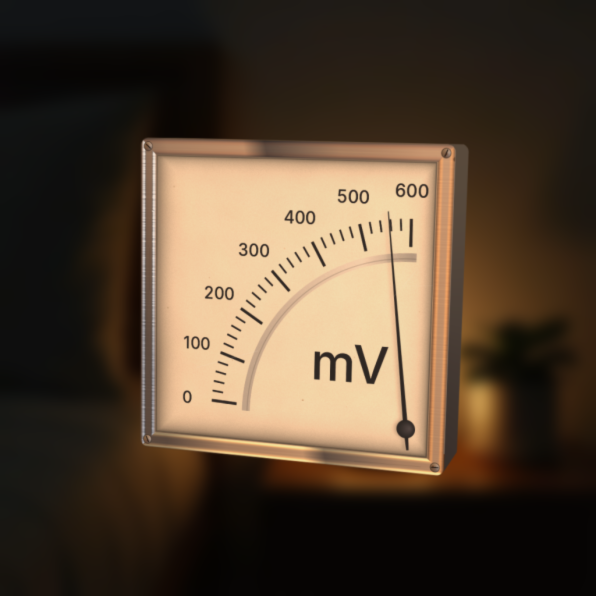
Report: 560,mV
